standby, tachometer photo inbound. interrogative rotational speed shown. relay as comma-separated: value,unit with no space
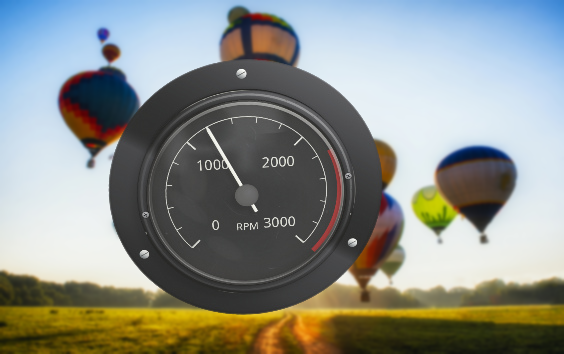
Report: 1200,rpm
